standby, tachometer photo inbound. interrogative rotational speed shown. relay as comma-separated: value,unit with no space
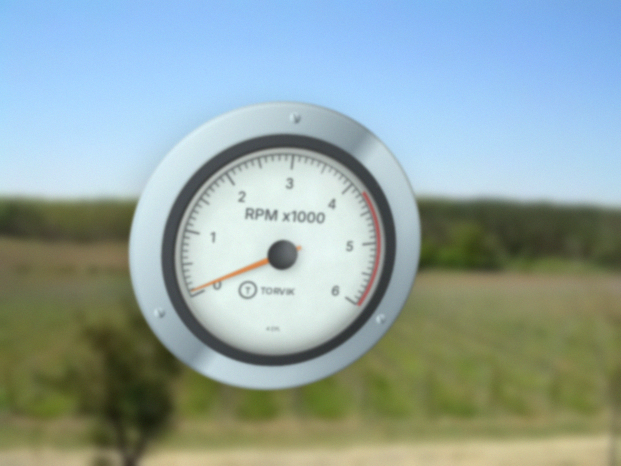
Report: 100,rpm
